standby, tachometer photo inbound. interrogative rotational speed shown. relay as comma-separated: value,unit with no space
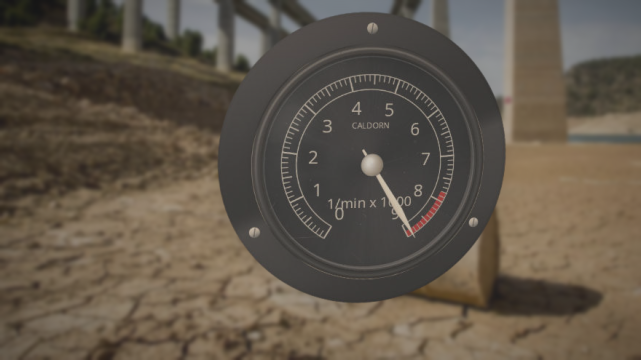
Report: 8900,rpm
